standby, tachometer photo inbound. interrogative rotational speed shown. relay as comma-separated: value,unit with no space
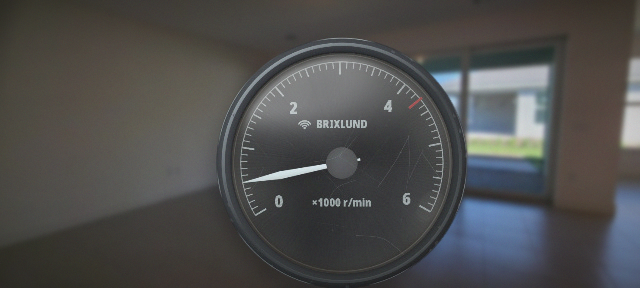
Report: 500,rpm
